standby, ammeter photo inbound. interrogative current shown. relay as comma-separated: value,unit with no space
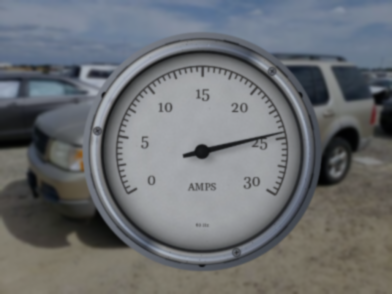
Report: 24.5,A
